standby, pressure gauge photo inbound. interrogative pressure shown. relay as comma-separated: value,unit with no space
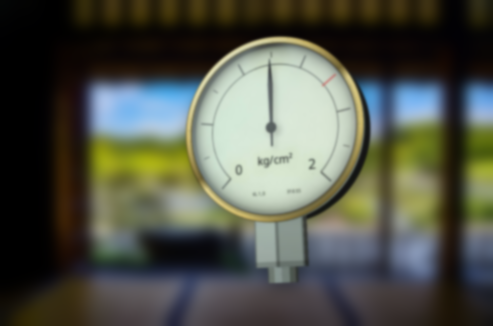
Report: 1,kg/cm²
